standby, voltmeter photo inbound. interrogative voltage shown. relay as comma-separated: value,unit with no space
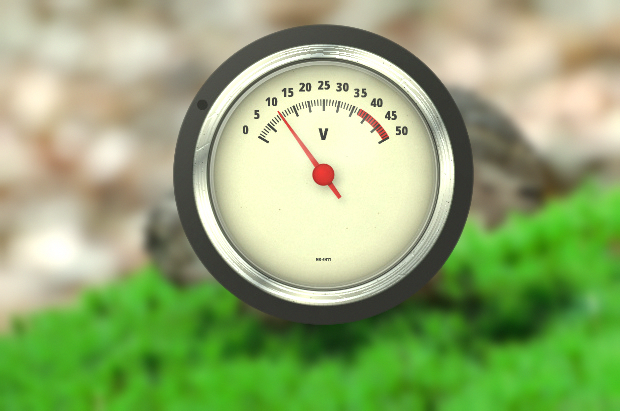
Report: 10,V
